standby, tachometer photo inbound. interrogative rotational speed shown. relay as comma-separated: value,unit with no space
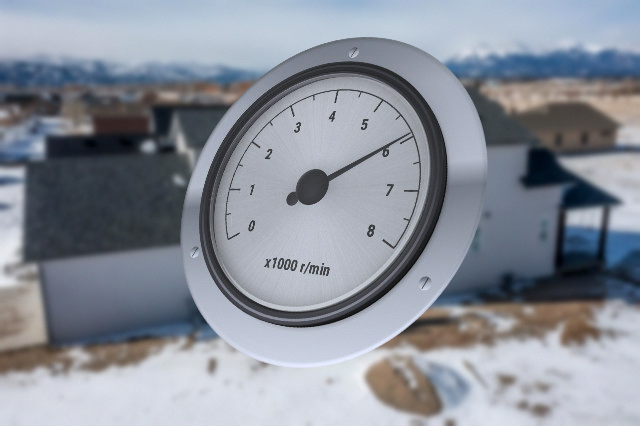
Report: 6000,rpm
